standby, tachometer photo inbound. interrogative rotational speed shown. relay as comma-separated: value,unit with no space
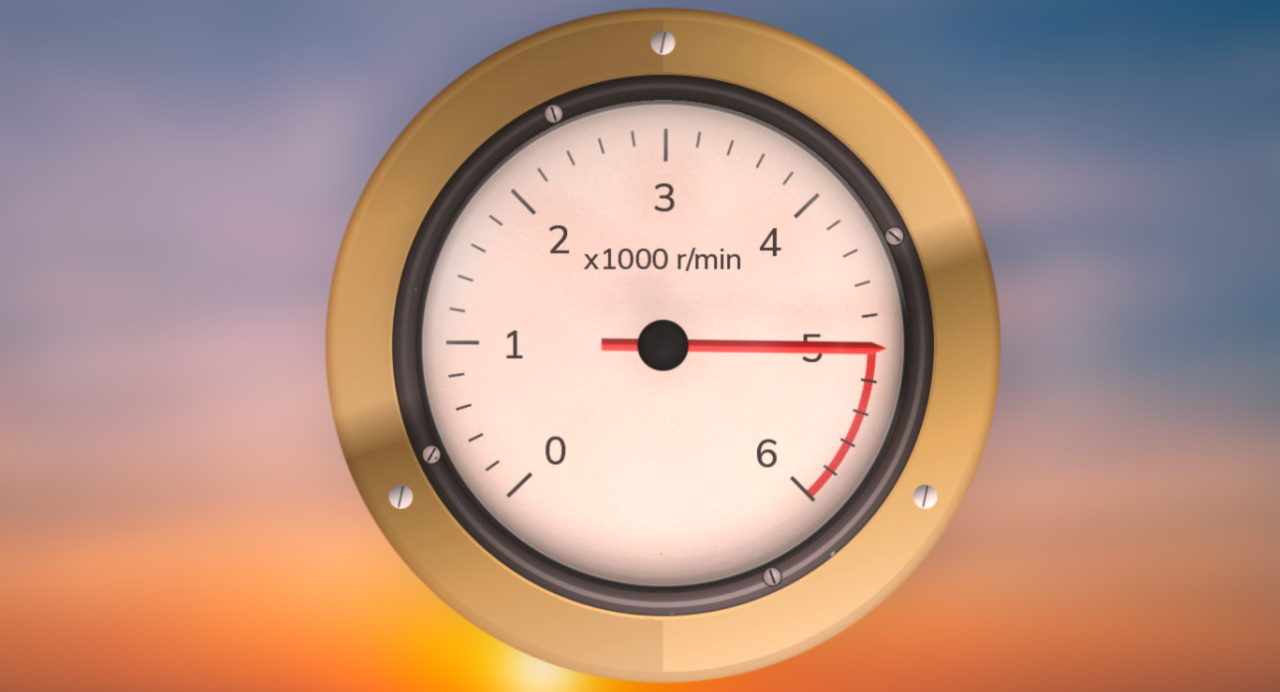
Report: 5000,rpm
